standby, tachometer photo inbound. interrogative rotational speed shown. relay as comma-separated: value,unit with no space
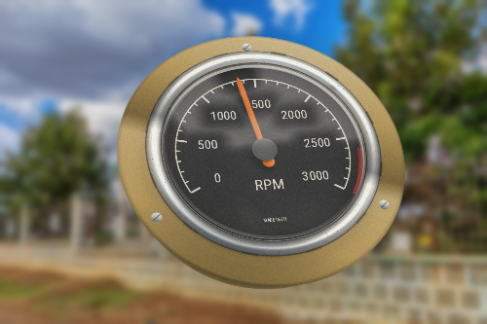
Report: 1350,rpm
